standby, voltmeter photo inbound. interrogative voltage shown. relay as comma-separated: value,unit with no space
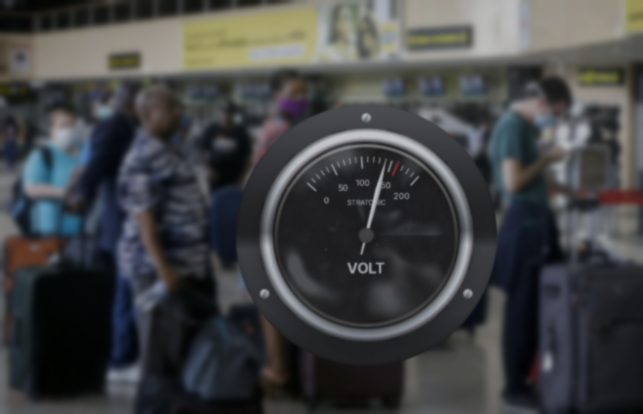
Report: 140,V
